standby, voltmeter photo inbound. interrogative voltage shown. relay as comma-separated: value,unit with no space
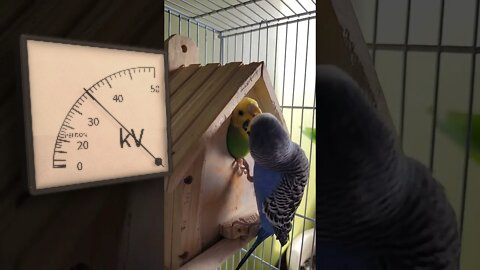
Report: 35,kV
